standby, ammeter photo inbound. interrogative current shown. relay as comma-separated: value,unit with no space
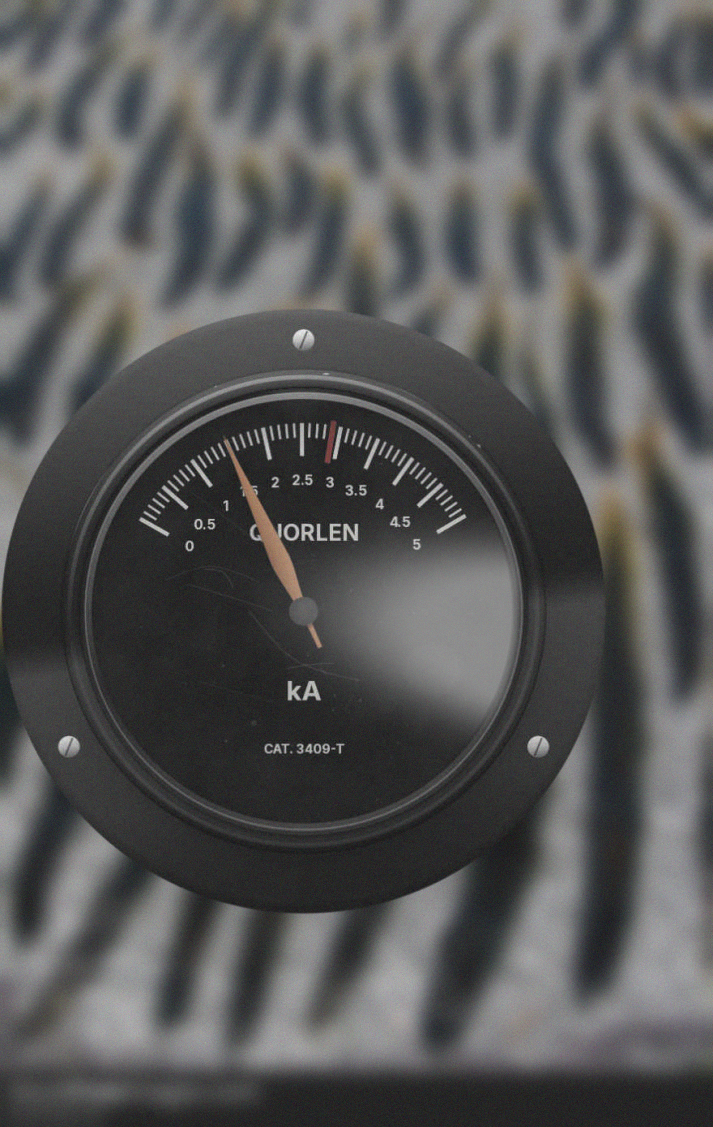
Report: 1.5,kA
